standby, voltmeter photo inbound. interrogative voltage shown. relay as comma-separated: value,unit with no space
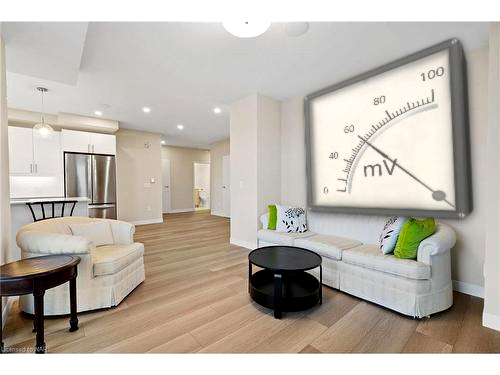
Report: 60,mV
